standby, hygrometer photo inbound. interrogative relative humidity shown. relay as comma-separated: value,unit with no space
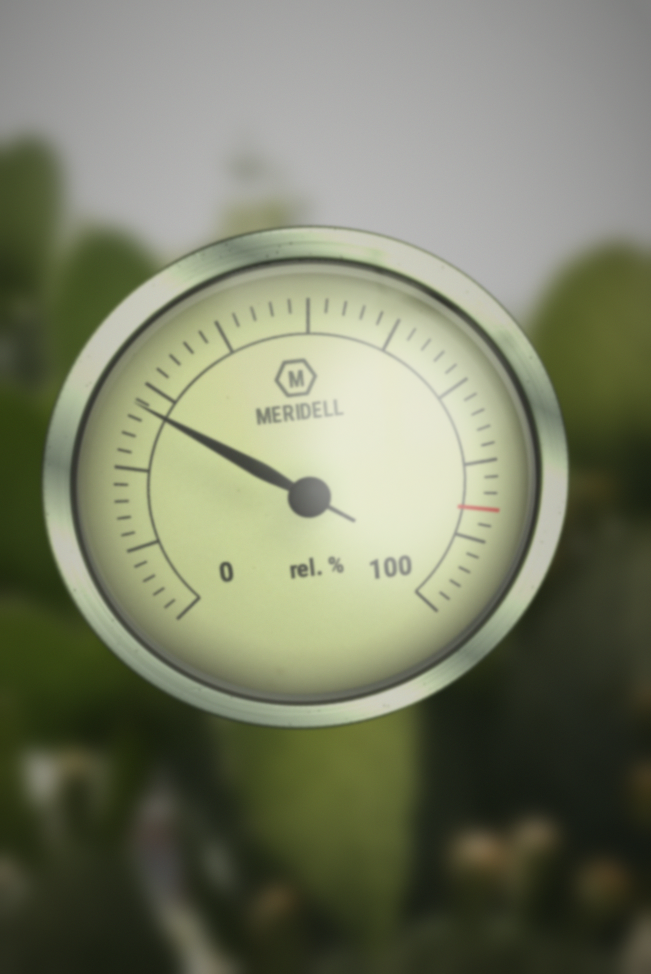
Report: 28,%
